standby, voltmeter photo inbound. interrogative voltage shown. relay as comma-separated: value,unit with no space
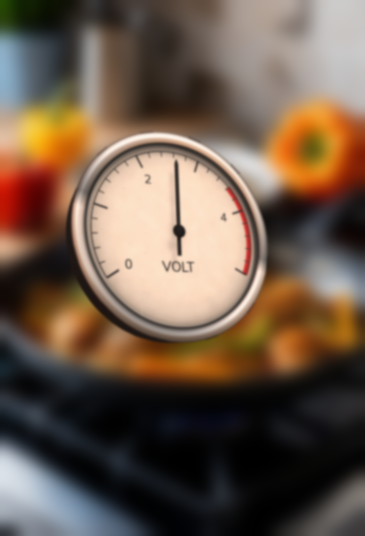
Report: 2.6,V
